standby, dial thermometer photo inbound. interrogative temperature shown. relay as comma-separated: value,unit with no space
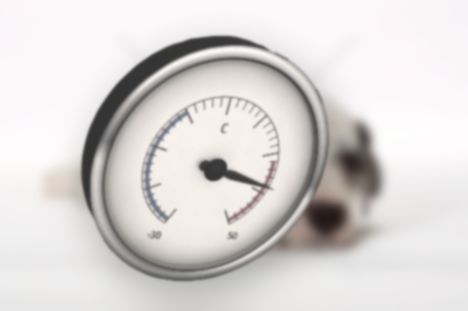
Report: 38,°C
